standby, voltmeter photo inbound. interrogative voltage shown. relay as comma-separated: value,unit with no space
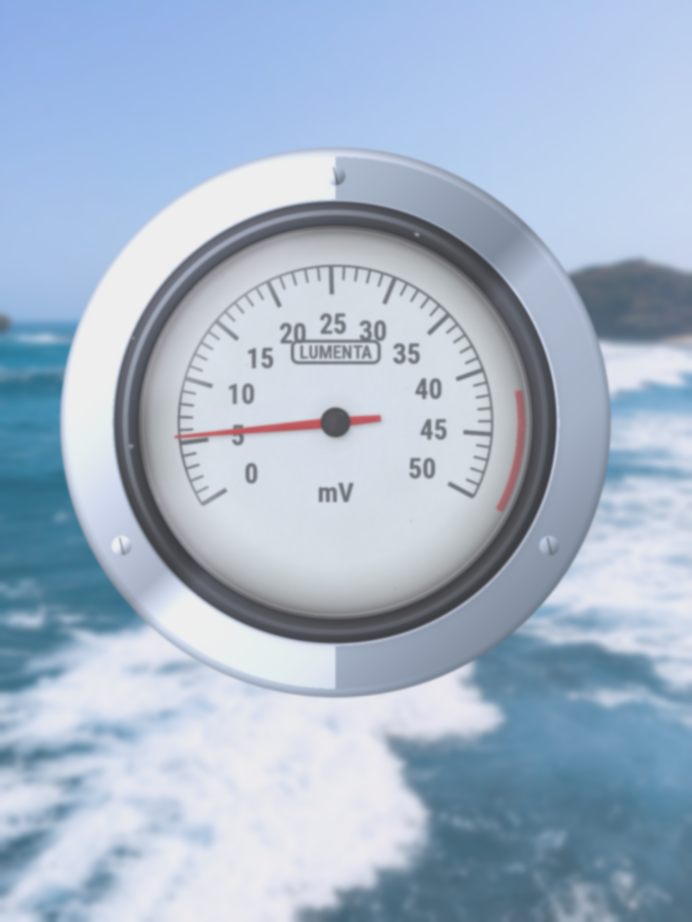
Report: 5.5,mV
